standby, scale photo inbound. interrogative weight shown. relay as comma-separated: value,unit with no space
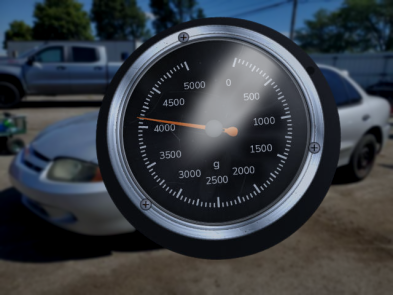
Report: 4100,g
